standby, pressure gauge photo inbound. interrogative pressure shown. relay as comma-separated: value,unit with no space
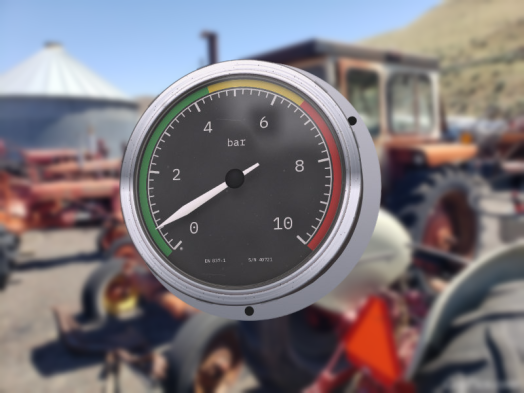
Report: 0.6,bar
